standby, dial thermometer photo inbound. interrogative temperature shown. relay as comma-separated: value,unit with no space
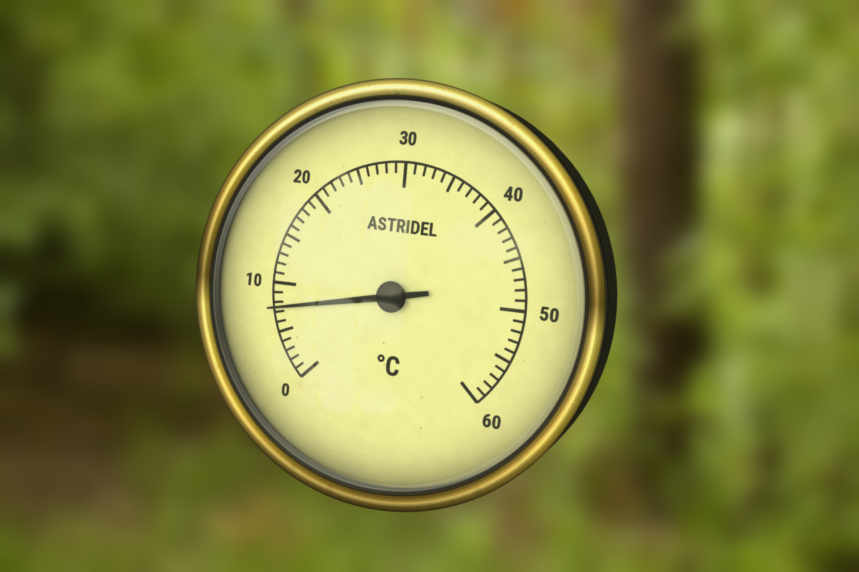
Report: 7.5,°C
